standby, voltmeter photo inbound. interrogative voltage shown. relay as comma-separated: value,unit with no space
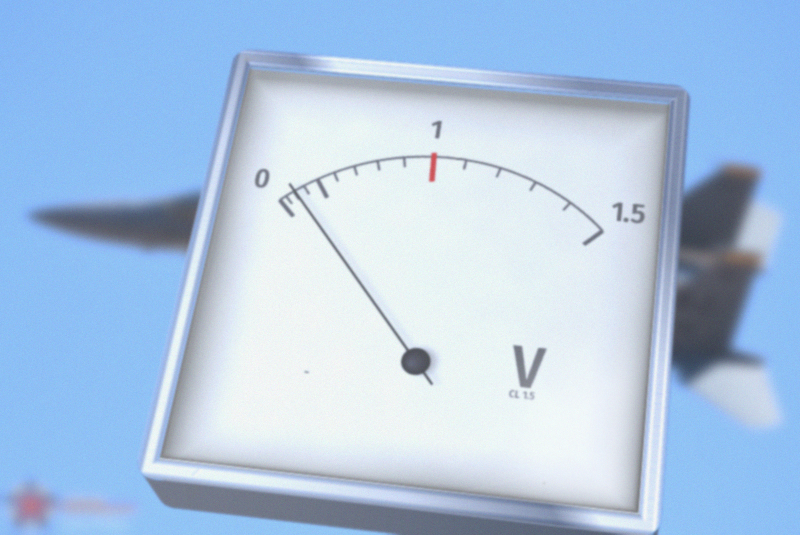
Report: 0.3,V
